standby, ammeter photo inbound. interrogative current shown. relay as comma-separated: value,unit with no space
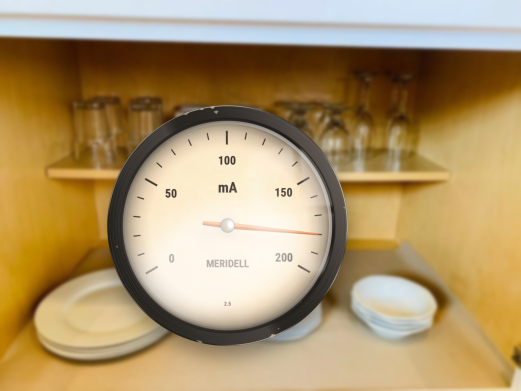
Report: 180,mA
